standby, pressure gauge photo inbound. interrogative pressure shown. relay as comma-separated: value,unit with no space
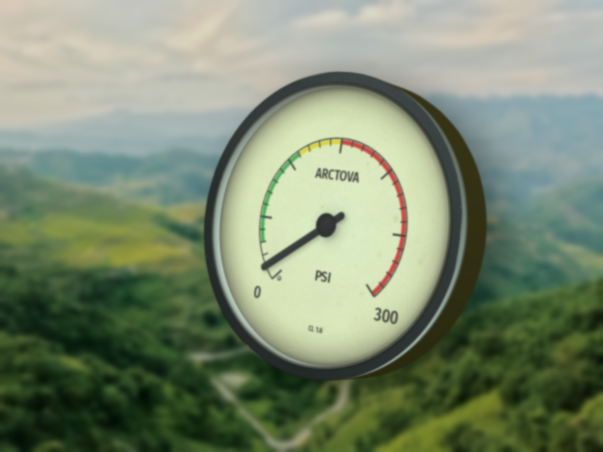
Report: 10,psi
